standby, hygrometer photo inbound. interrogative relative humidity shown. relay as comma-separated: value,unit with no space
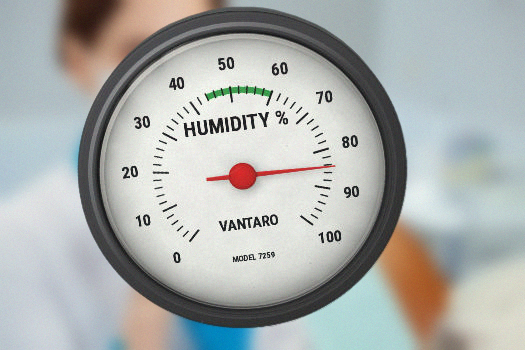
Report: 84,%
